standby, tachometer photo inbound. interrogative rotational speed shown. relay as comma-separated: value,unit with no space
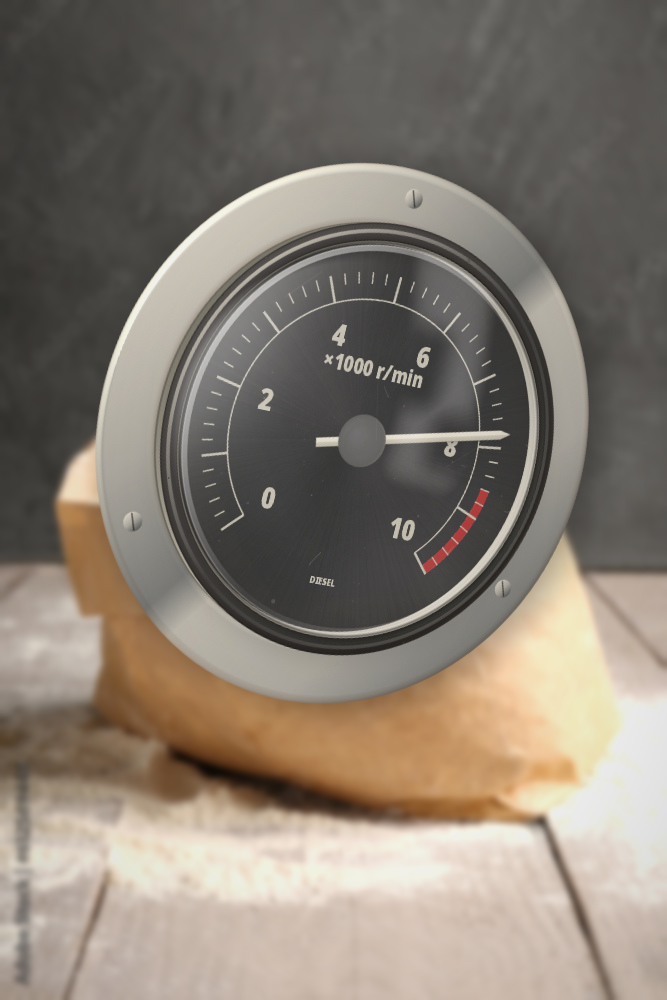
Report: 7800,rpm
